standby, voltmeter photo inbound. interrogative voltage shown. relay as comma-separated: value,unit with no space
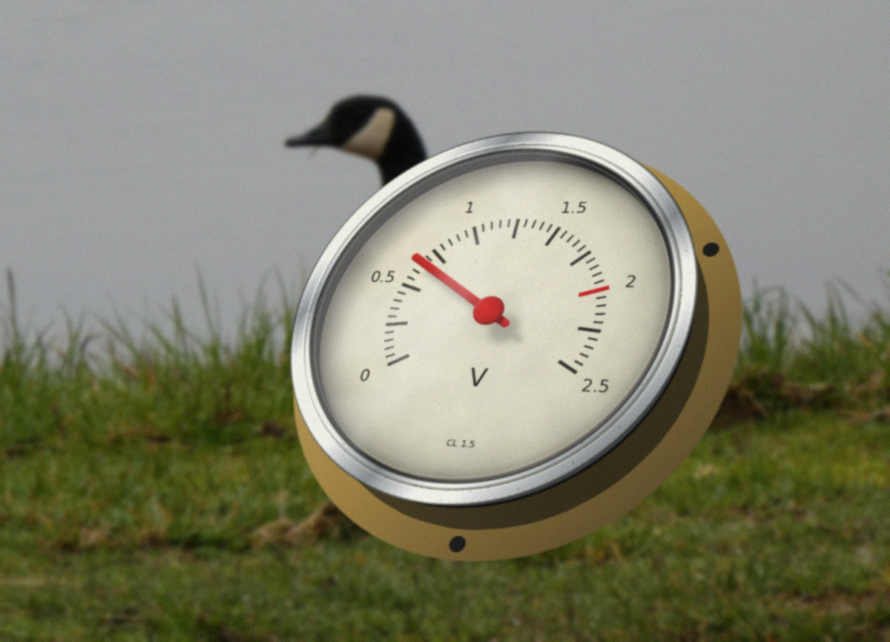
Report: 0.65,V
